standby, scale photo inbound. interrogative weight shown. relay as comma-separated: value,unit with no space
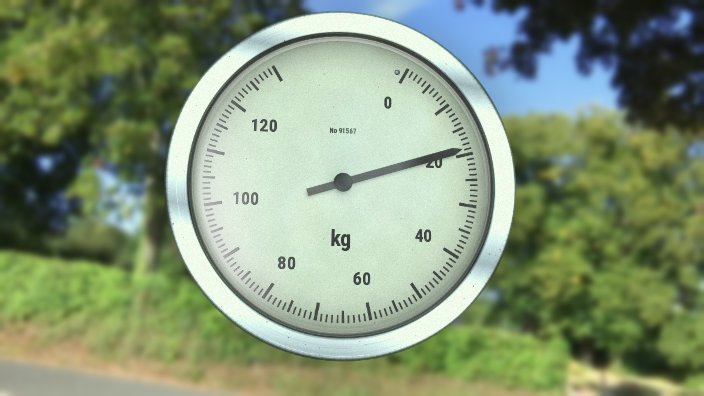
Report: 19,kg
